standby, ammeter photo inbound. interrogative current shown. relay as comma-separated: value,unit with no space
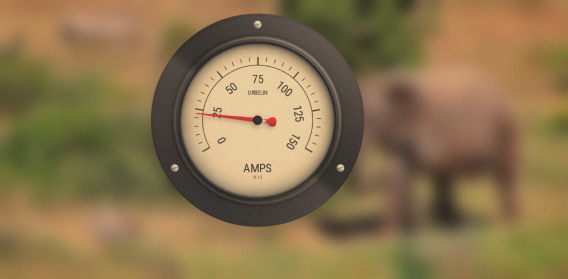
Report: 22.5,A
